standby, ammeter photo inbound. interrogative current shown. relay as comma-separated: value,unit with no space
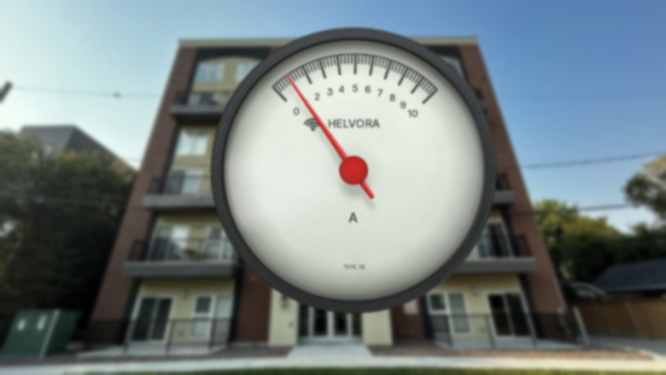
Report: 1,A
